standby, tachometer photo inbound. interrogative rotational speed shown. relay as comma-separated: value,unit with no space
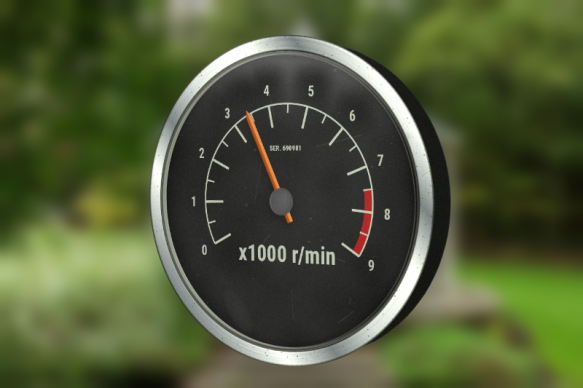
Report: 3500,rpm
